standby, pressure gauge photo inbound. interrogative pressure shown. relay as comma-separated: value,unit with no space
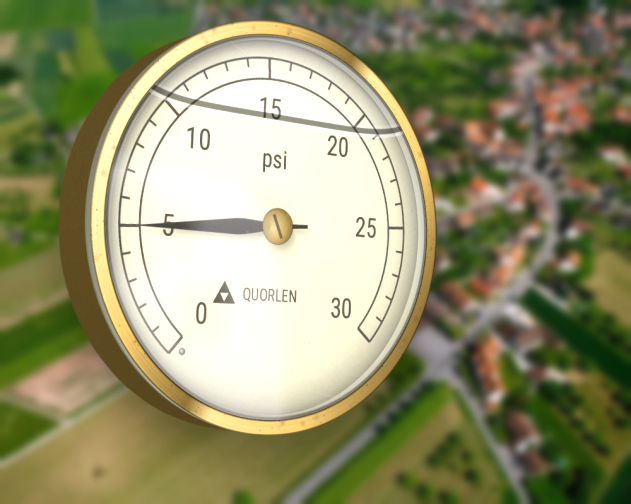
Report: 5,psi
